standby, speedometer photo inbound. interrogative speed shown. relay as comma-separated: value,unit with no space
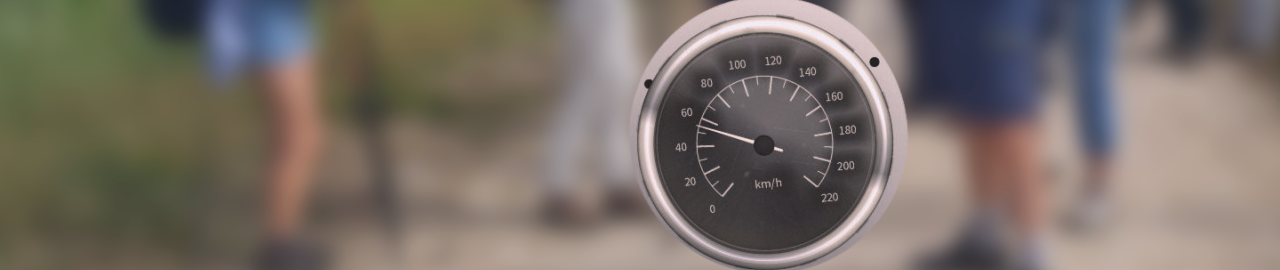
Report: 55,km/h
